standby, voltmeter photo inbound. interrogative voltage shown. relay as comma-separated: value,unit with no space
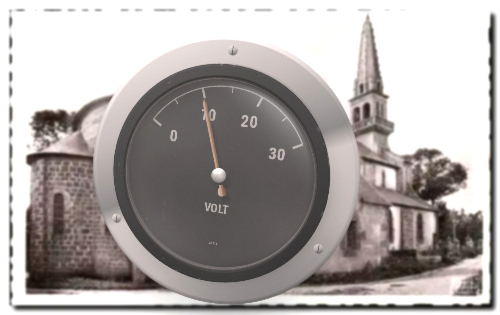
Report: 10,V
